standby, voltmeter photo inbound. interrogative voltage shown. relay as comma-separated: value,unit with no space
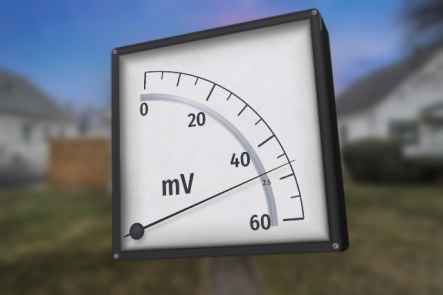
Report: 47.5,mV
